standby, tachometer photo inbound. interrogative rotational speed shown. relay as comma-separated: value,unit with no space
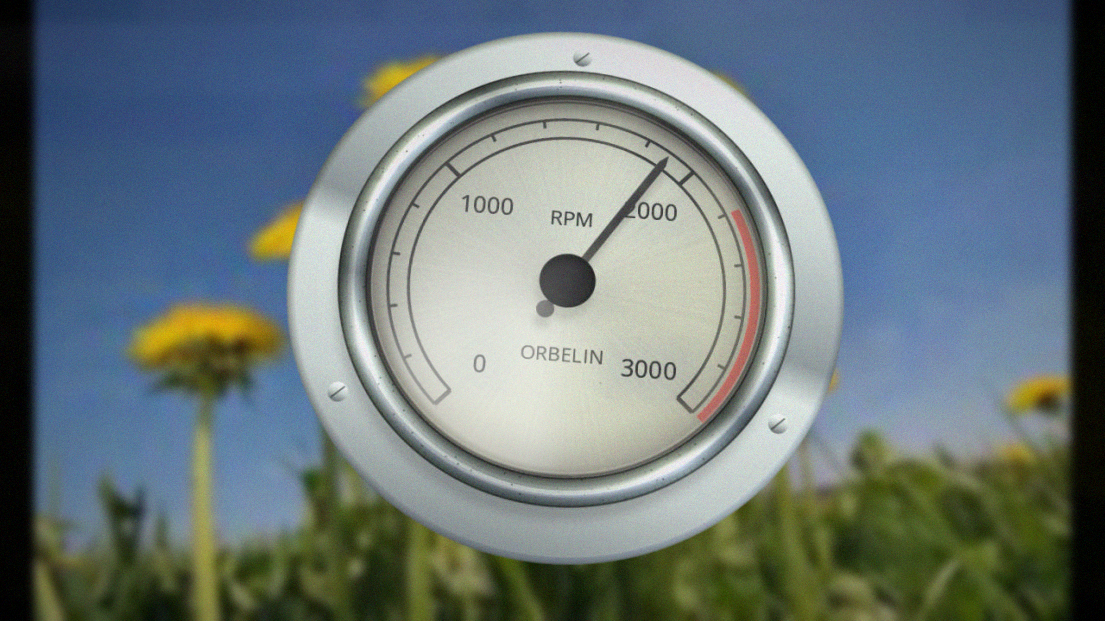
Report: 1900,rpm
